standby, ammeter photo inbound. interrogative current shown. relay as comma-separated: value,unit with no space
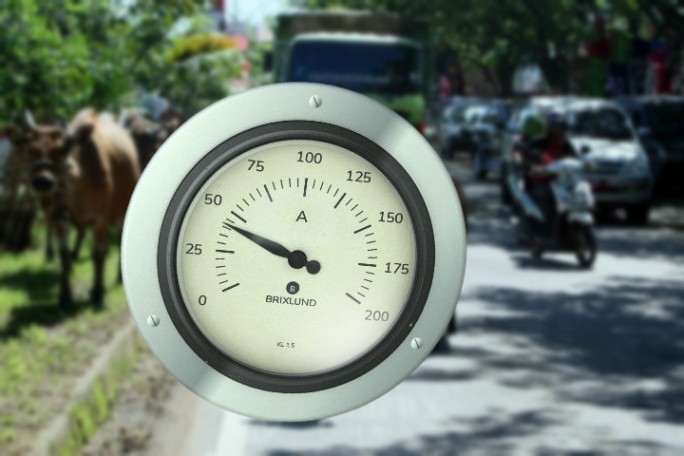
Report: 42.5,A
